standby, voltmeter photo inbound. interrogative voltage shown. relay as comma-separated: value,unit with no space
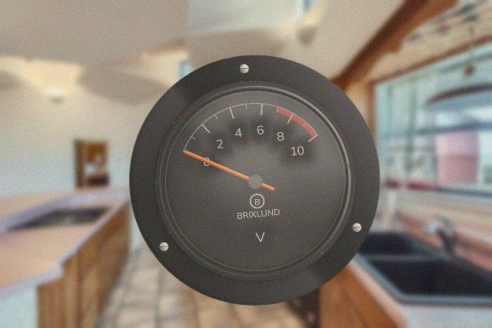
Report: 0,V
